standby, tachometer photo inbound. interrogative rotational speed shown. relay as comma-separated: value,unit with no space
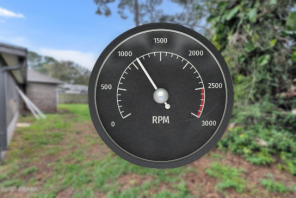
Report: 1100,rpm
